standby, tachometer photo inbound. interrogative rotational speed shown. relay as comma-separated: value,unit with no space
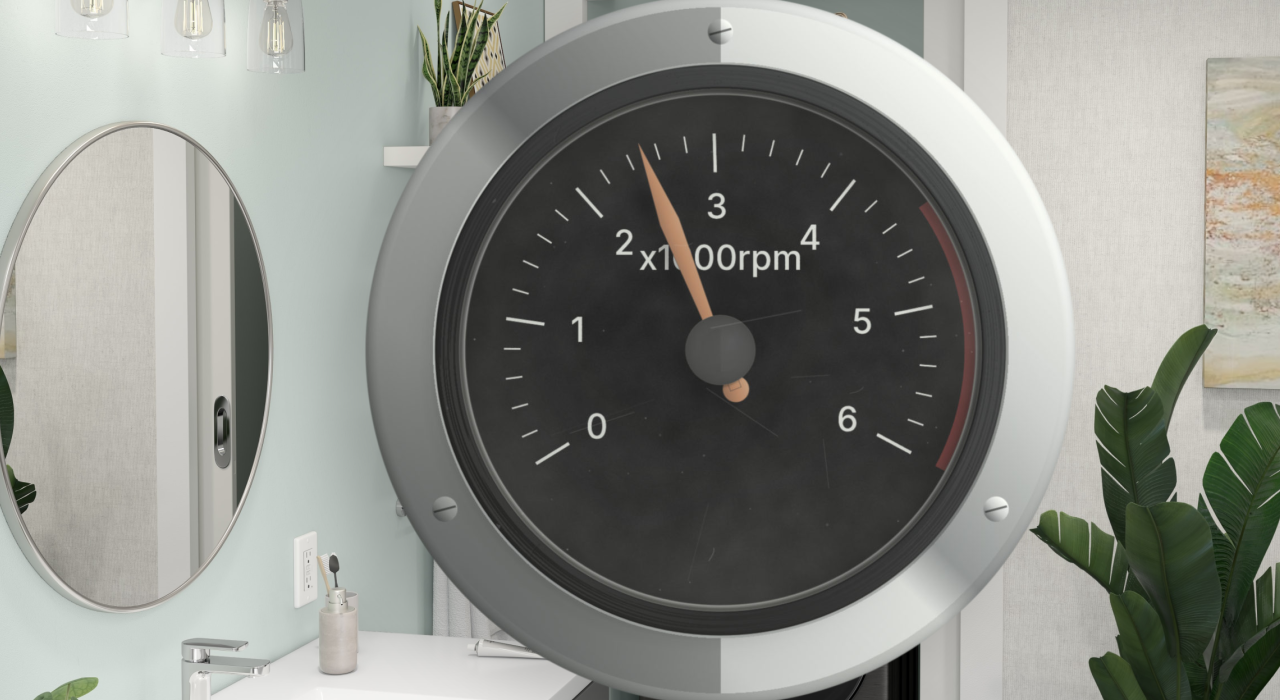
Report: 2500,rpm
